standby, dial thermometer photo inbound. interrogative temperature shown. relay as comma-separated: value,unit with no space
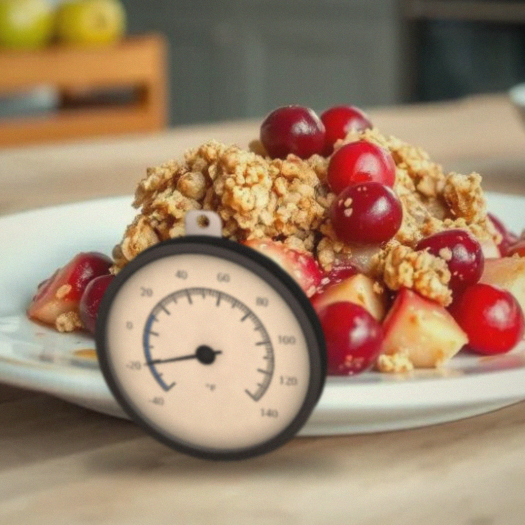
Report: -20,°F
